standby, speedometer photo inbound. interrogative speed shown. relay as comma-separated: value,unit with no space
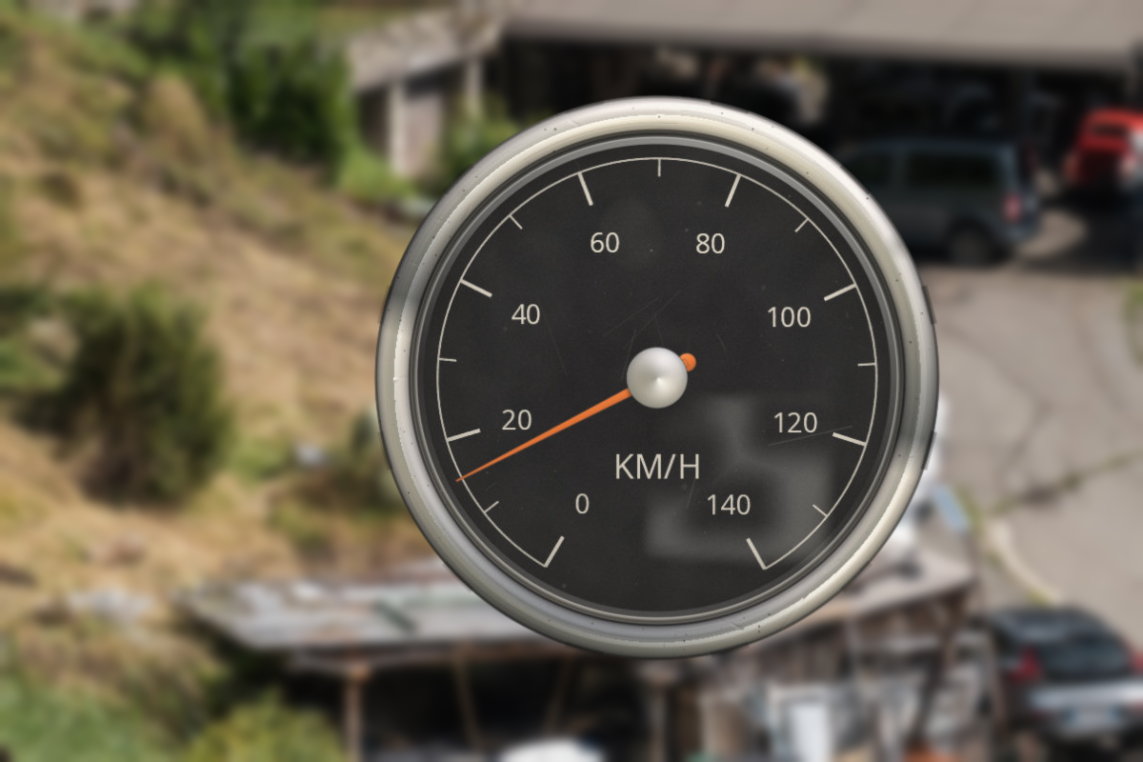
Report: 15,km/h
